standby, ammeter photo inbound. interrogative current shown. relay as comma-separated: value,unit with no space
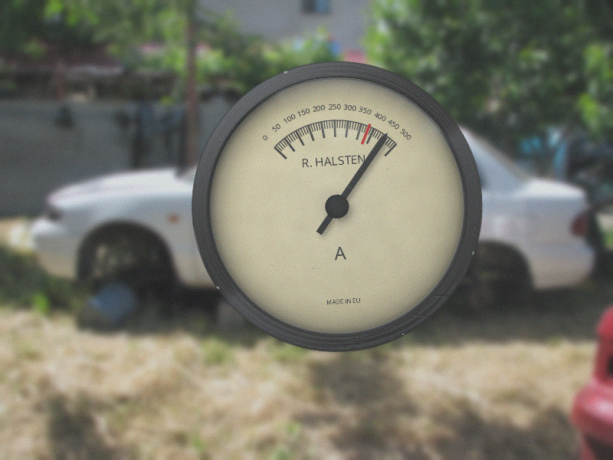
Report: 450,A
